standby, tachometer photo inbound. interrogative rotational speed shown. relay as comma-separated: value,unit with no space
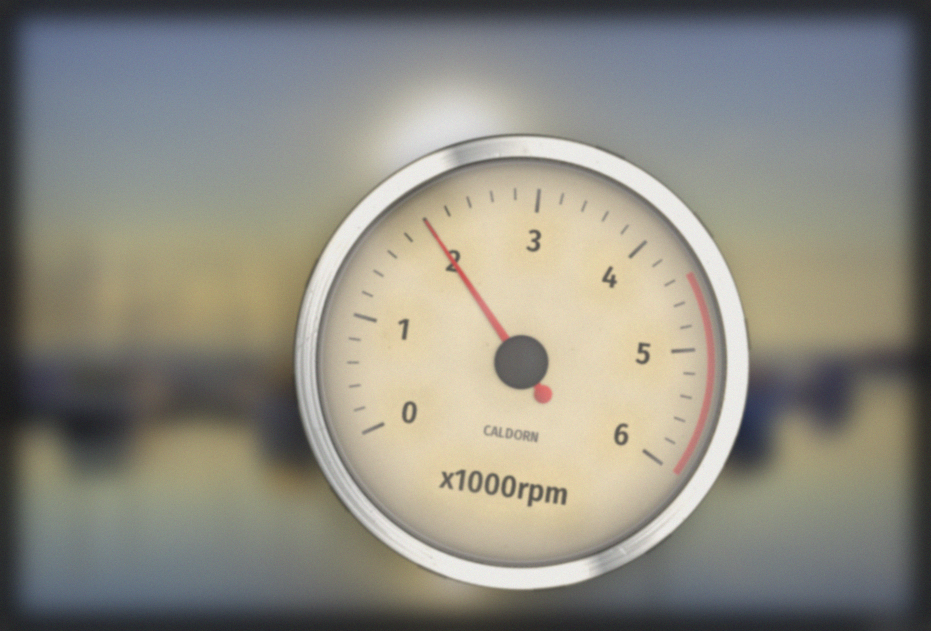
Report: 2000,rpm
